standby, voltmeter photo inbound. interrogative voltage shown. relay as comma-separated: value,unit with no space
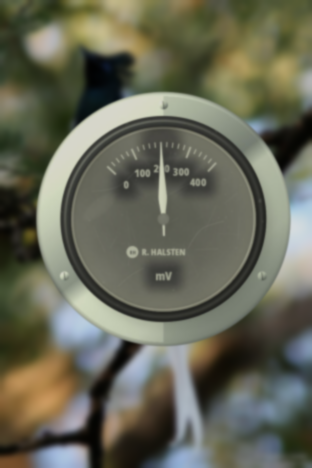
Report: 200,mV
